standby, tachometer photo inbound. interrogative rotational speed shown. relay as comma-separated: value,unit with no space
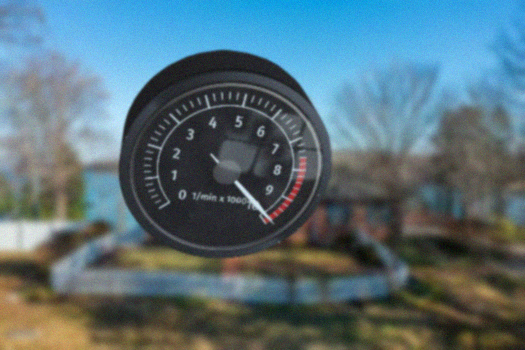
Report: 9800,rpm
